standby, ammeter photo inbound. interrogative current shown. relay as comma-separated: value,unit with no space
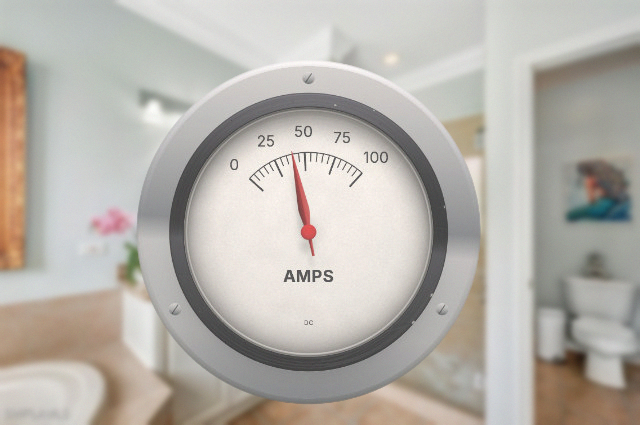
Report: 40,A
